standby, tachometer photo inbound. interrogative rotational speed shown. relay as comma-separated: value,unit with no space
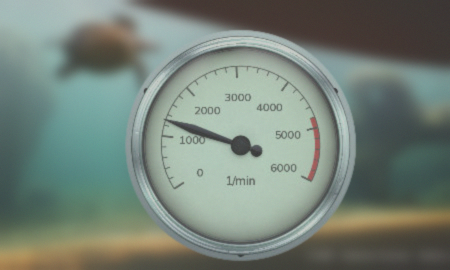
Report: 1300,rpm
